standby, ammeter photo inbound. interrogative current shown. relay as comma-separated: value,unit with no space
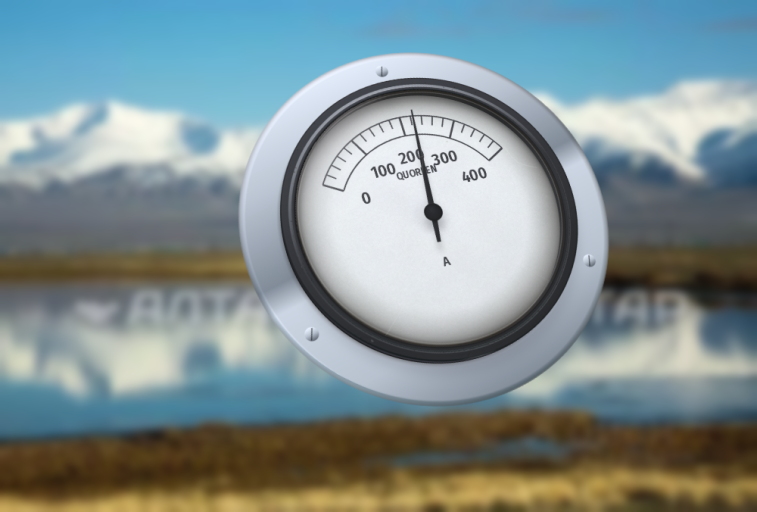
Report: 220,A
